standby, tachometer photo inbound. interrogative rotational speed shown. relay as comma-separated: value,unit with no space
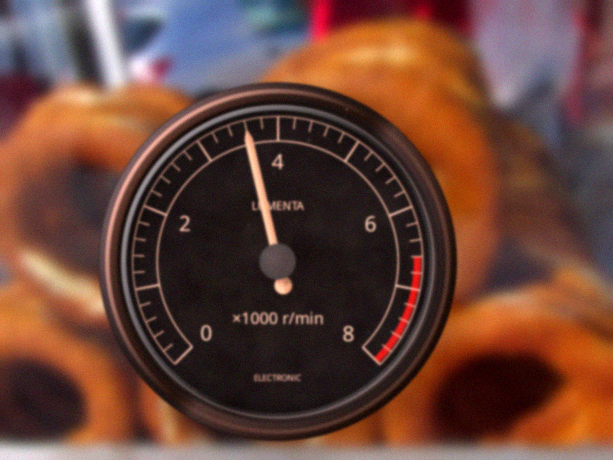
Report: 3600,rpm
